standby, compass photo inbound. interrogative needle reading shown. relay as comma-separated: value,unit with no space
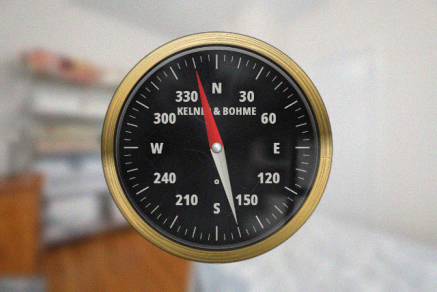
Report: 345,°
